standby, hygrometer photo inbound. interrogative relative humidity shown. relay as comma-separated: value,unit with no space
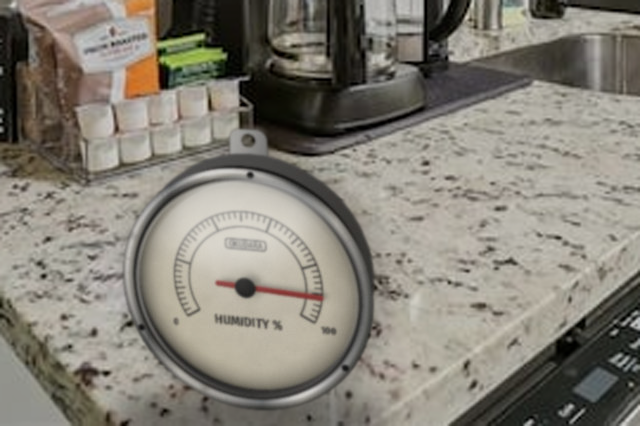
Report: 90,%
